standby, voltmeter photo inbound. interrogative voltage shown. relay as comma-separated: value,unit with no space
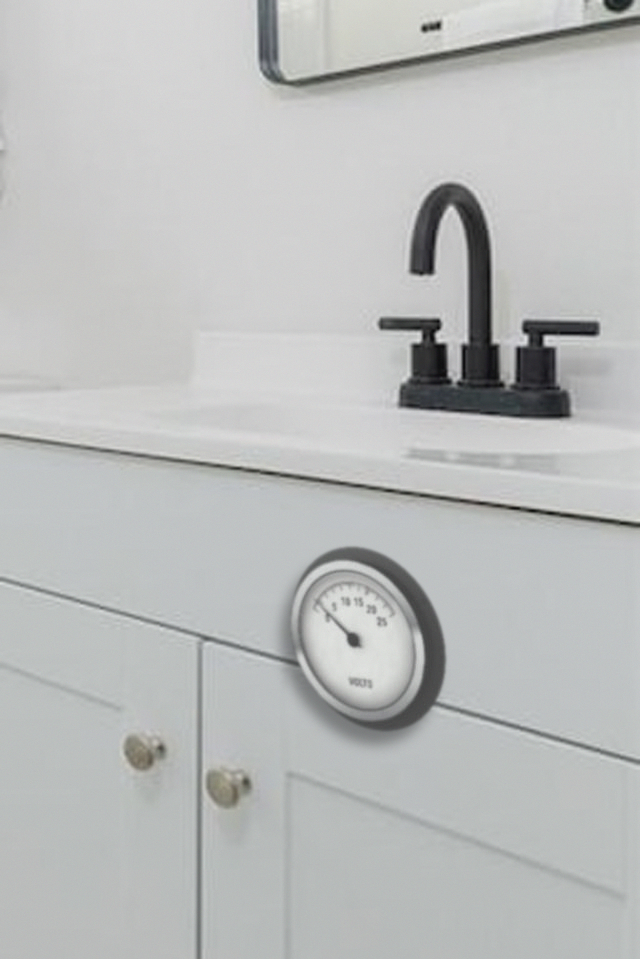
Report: 2.5,V
